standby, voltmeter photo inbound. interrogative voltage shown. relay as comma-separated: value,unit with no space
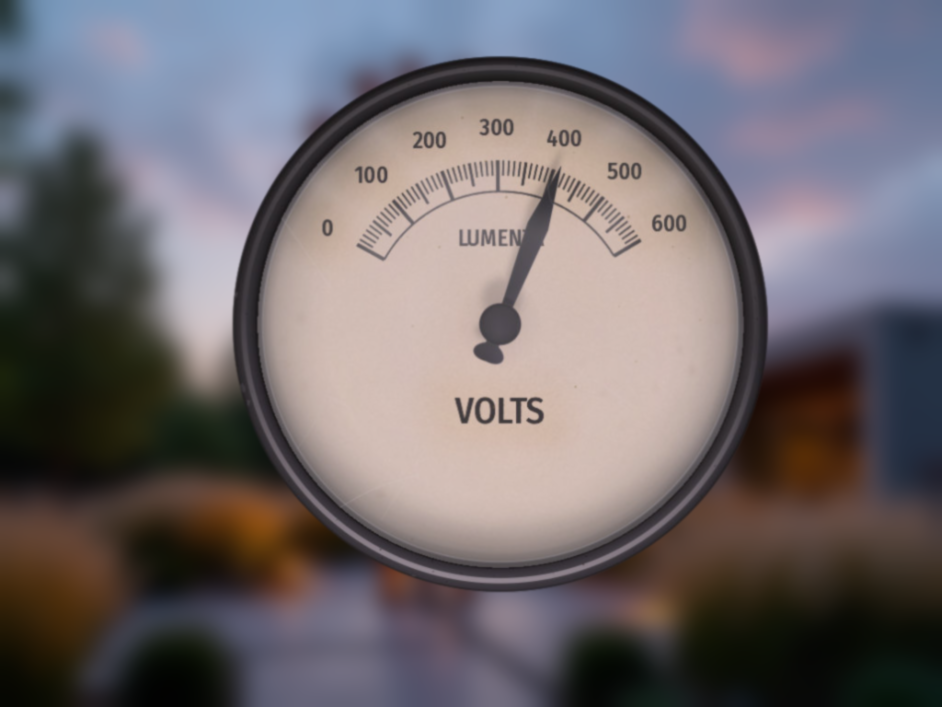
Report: 410,V
